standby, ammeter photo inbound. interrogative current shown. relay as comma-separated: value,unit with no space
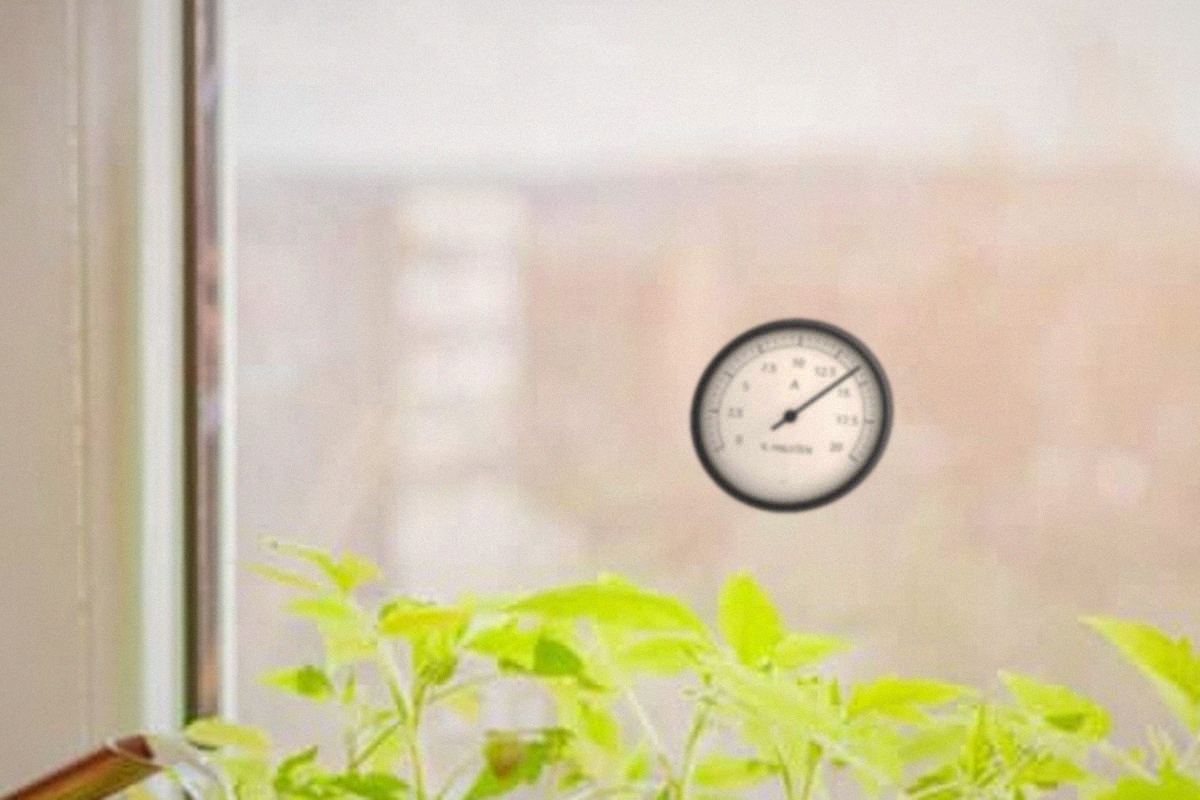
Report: 14,A
